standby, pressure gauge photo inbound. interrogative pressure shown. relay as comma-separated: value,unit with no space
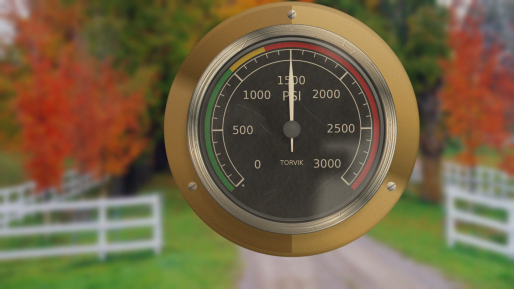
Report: 1500,psi
